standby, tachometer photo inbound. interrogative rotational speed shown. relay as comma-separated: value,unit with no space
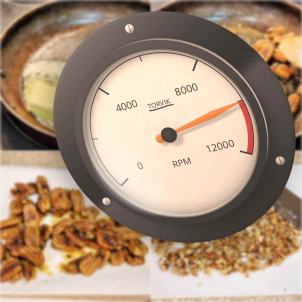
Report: 10000,rpm
